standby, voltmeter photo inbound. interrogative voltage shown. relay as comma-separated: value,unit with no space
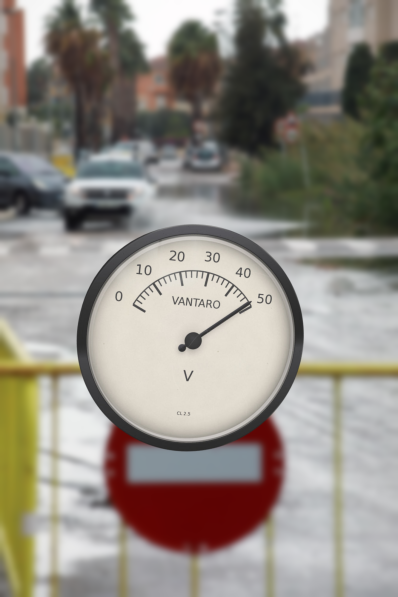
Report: 48,V
